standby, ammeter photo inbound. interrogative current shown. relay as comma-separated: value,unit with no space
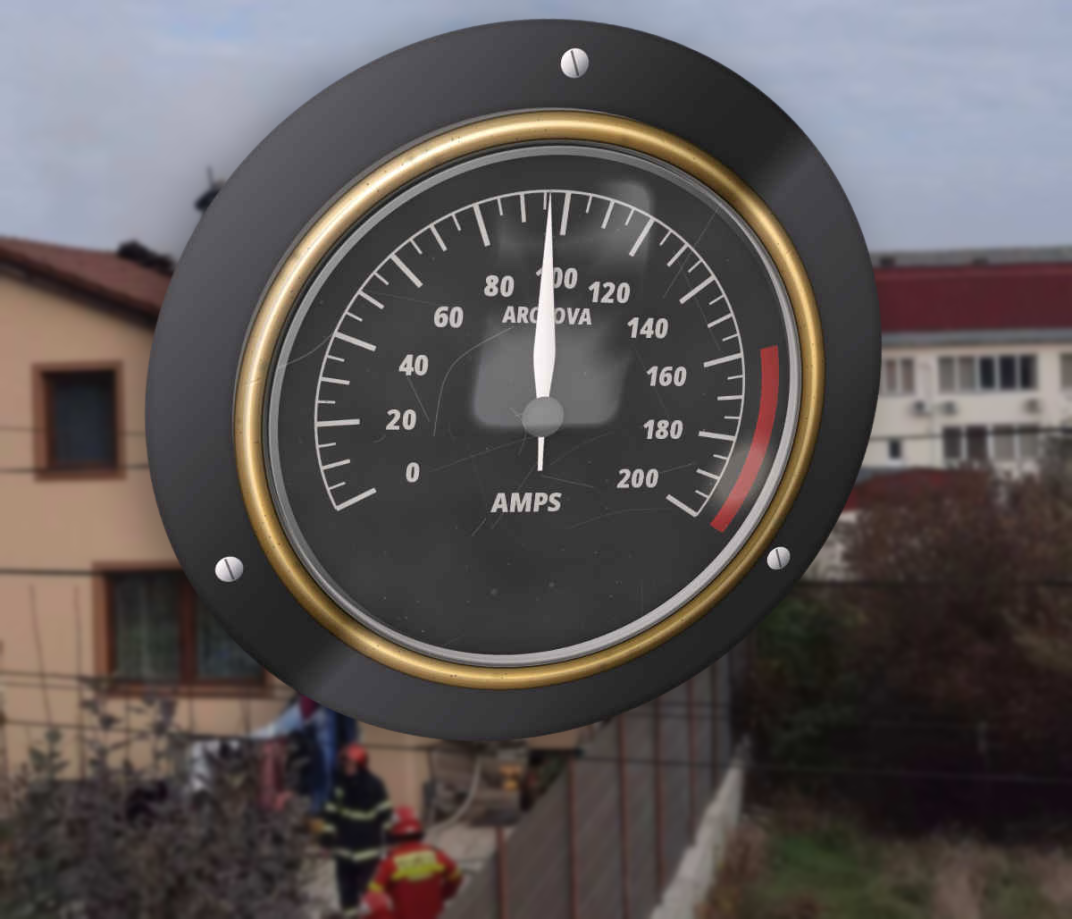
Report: 95,A
